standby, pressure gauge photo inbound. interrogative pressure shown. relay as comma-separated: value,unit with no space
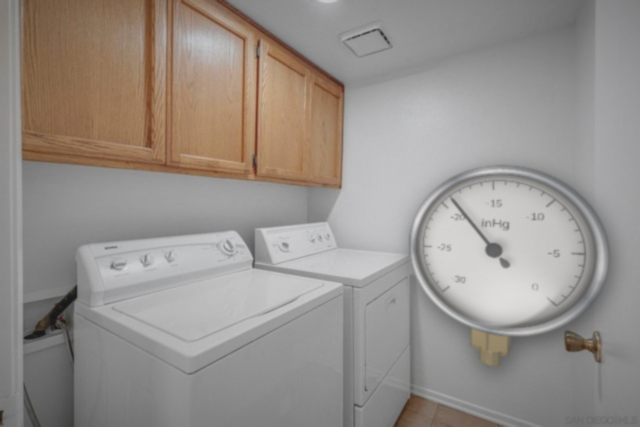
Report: -19,inHg
